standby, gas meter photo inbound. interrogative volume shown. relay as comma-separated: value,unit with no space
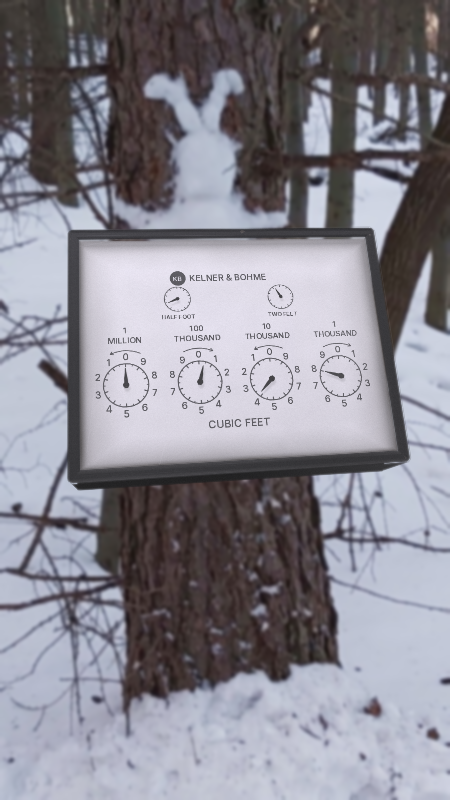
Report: 3800,ft³
